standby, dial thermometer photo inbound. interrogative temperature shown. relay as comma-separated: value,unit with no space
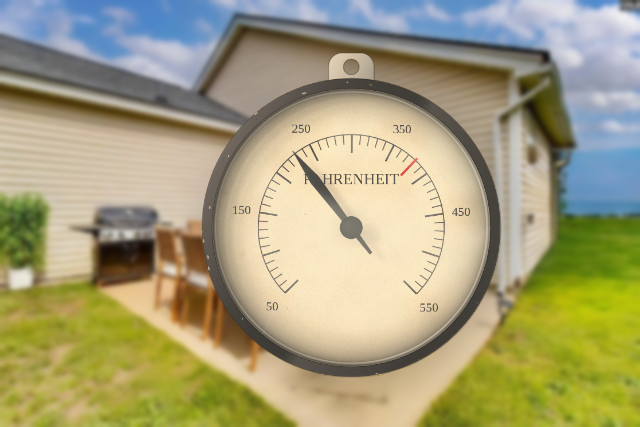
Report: 230,°F
